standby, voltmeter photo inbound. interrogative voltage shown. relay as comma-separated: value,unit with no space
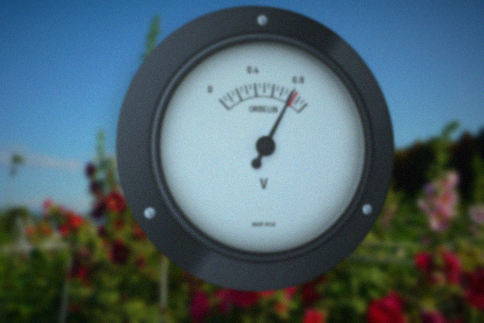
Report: 0.8,V
